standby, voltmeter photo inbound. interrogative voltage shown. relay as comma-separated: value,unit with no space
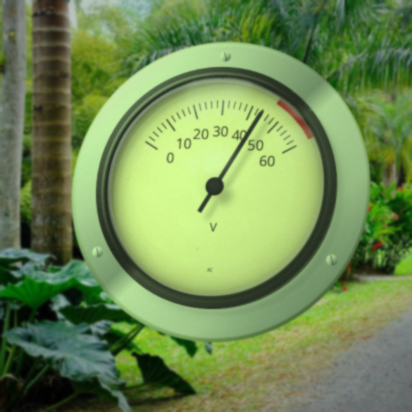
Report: 44,V
